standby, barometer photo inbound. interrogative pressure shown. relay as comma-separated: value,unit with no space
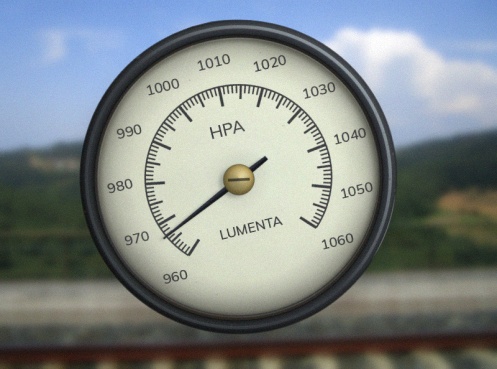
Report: 967,hPa
